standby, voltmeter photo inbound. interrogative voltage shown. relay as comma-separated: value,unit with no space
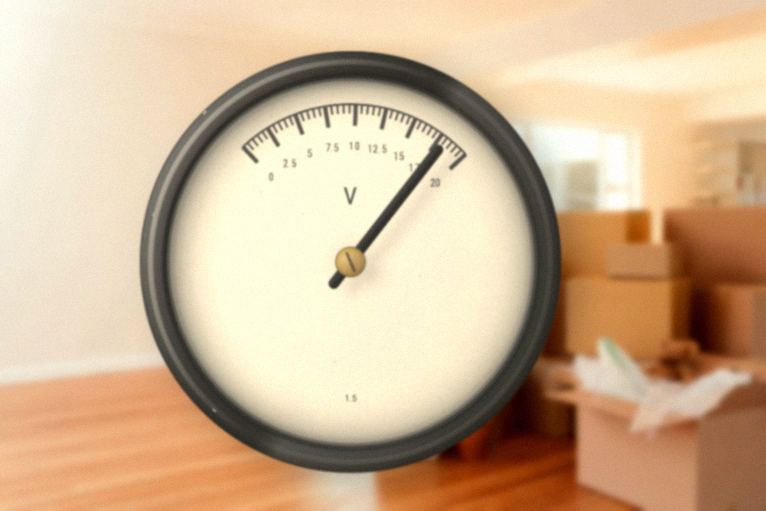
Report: 18,V
